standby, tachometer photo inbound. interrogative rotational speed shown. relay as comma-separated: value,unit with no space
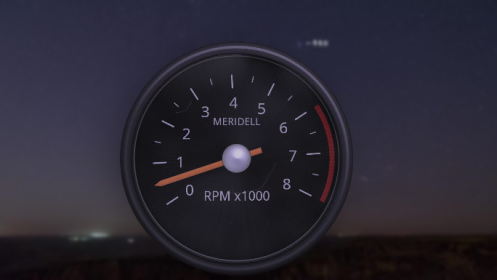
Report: 500,rpm
